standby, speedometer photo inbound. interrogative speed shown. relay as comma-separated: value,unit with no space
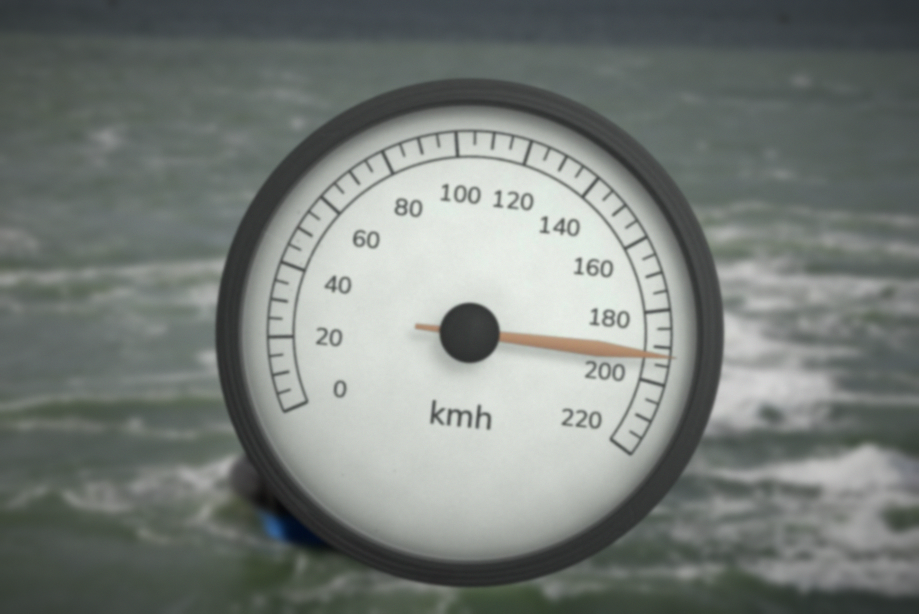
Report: 192.5,km/h
